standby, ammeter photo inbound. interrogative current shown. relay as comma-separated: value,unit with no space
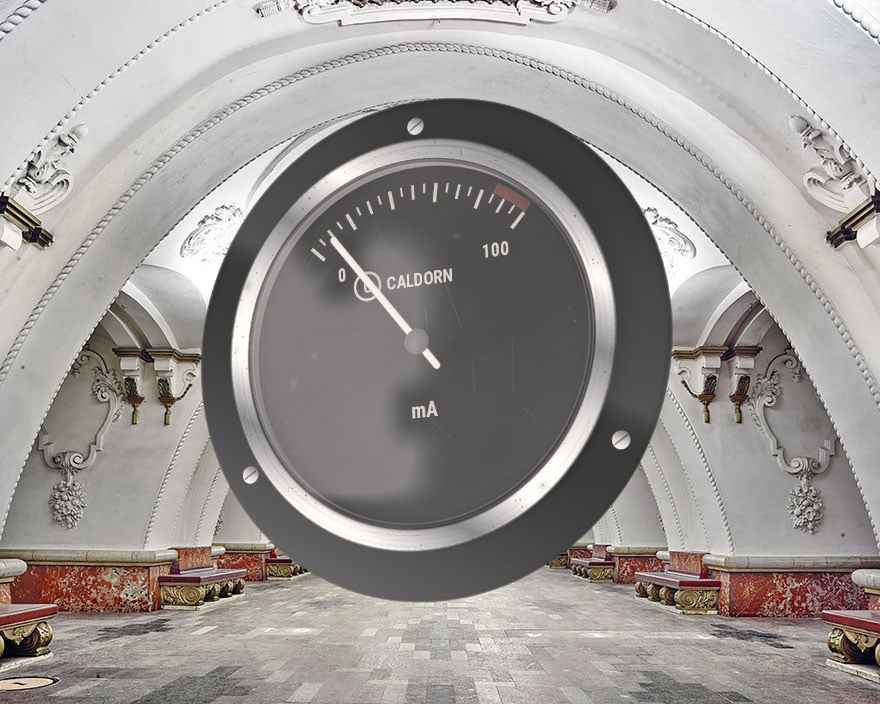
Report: 10,mA
